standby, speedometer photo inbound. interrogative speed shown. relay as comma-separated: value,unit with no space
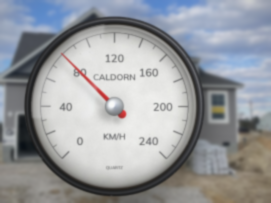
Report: 80,km/h
